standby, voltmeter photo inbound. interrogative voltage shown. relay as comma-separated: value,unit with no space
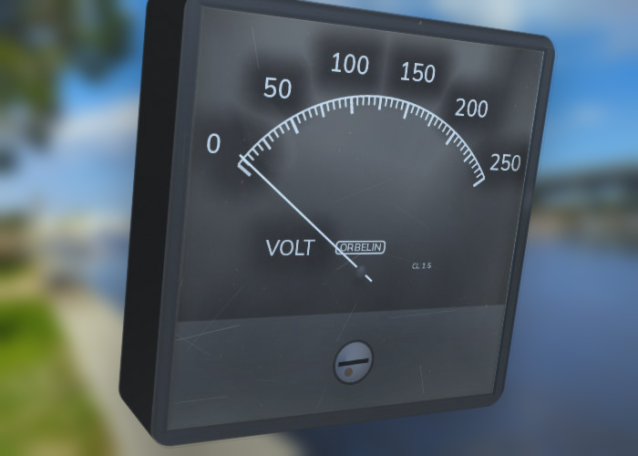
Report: 5,V
